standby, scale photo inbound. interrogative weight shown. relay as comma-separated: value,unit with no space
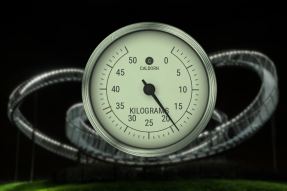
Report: 19,kg
